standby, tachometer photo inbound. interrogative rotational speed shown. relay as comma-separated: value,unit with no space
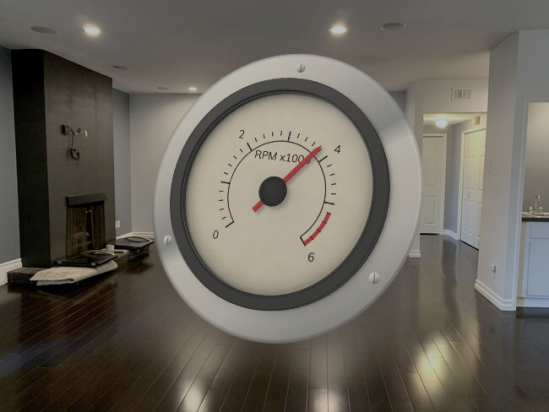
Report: 3800,rpm
